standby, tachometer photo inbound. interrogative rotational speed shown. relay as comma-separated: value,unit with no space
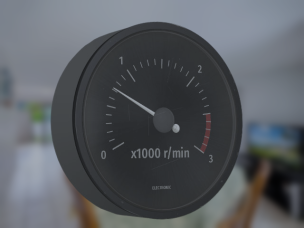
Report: 700,rpm
